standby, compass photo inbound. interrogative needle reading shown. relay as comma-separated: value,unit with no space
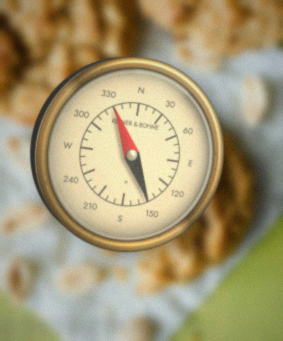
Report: 330,°
